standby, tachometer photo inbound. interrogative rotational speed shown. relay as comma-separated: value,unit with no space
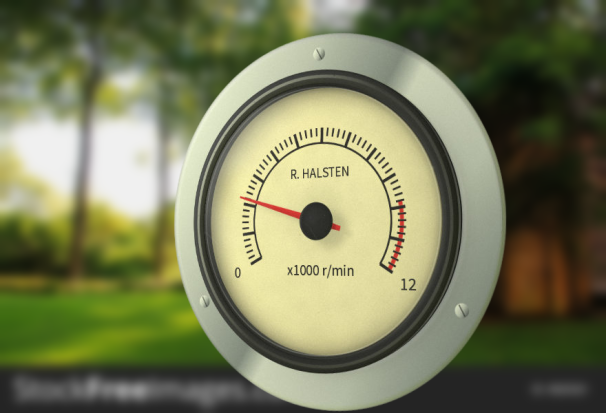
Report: 2200,rpm
